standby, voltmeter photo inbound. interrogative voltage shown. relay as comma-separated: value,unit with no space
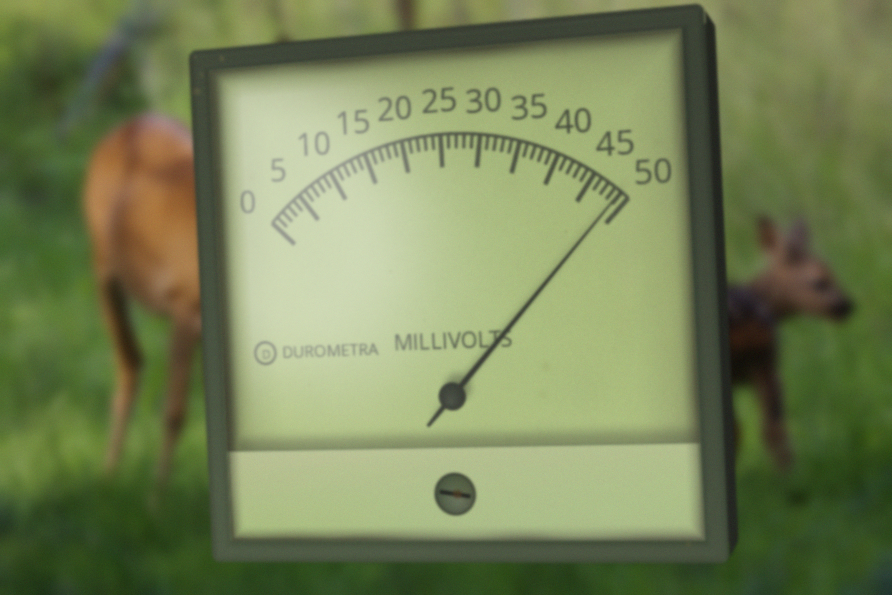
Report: 49,mV
